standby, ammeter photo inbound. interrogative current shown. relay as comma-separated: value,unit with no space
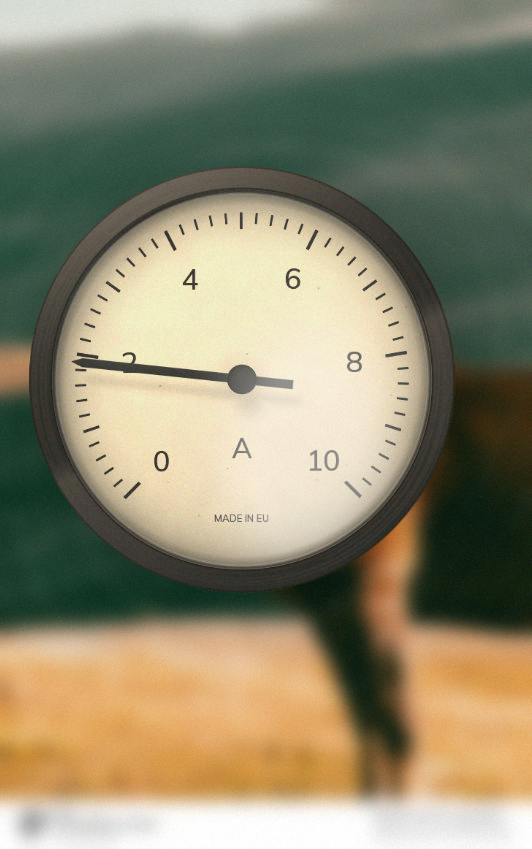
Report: 1.9,A
